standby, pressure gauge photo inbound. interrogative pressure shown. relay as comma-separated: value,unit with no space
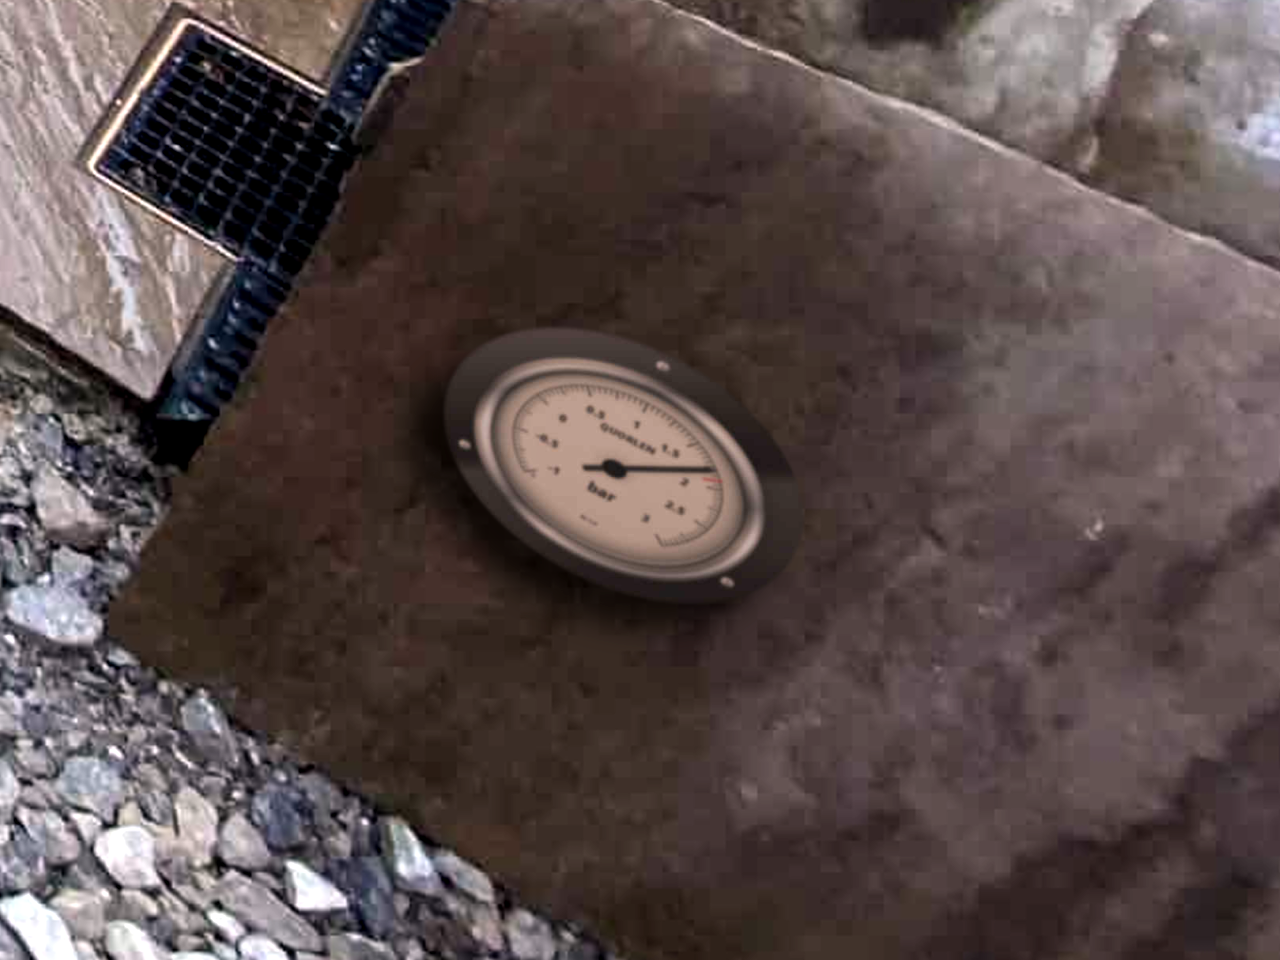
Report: 1.75,bar
